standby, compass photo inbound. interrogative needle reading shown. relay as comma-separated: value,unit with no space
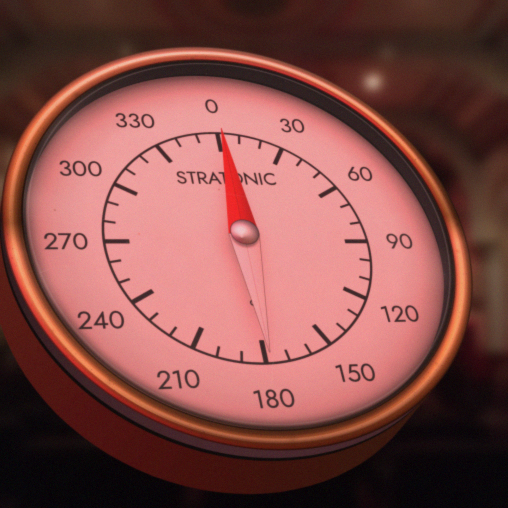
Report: 0,°
